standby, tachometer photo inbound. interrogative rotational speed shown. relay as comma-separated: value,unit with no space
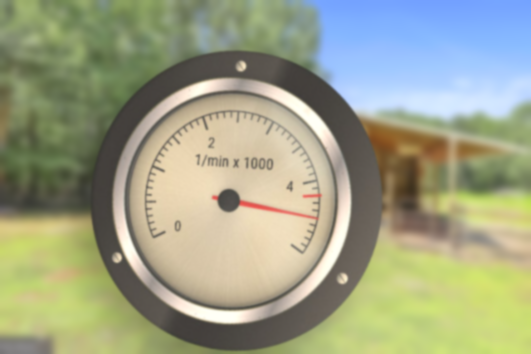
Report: 4500,rpm
